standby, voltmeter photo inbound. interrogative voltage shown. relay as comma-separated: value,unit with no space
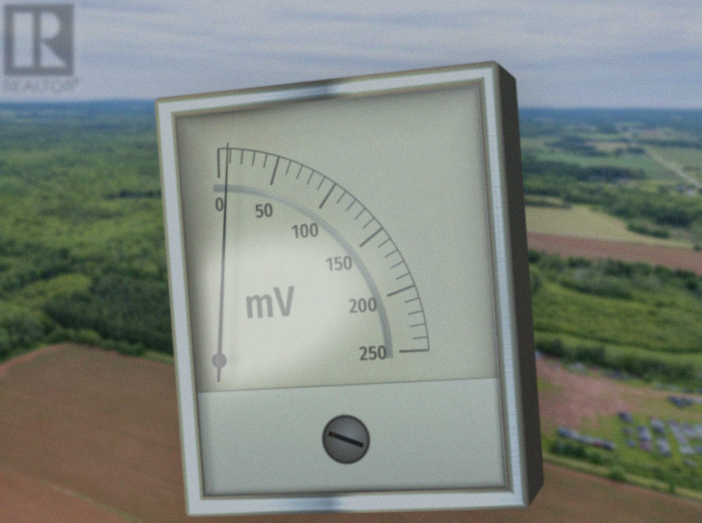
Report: 10,mV
